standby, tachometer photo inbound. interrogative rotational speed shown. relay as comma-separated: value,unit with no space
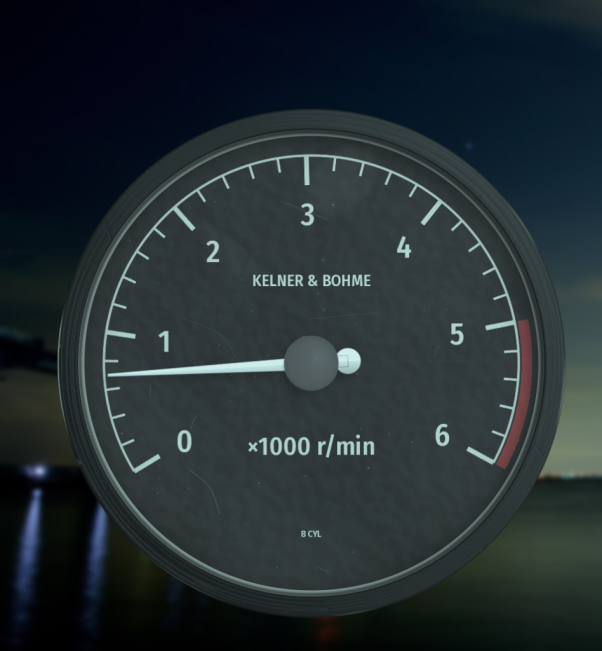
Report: 700,rpm
